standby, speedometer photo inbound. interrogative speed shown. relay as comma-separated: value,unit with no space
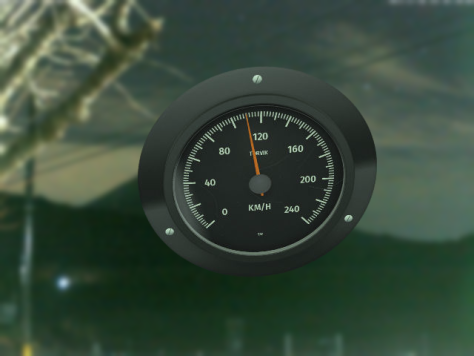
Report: 110,km/h
